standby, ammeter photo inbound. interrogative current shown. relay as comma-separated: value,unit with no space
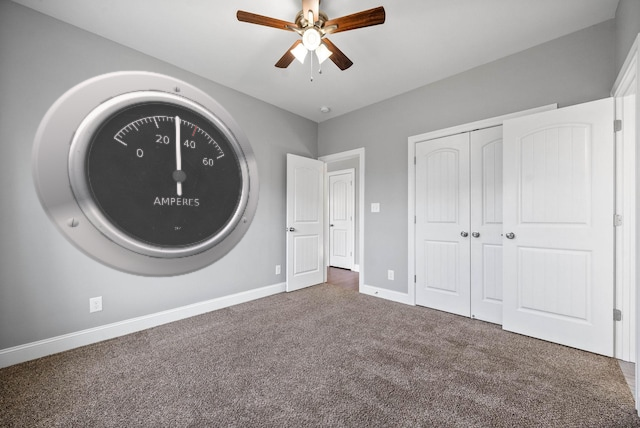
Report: 30,A
